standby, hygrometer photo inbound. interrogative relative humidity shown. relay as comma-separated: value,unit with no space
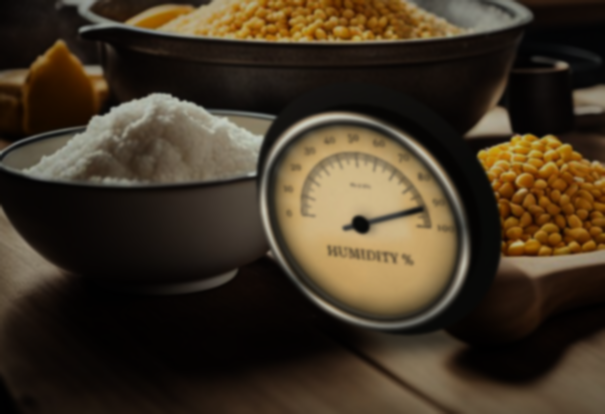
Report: 90,%
